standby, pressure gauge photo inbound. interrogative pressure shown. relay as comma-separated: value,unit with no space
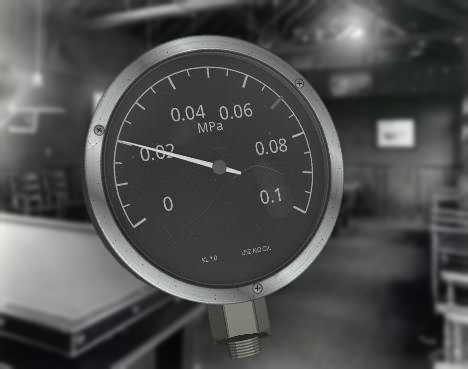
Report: 0.02,MPa
